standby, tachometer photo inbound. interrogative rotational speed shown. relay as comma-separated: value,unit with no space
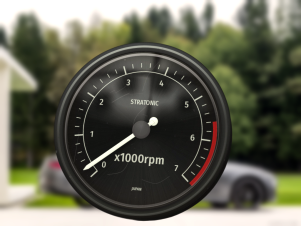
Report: 200,rpm
